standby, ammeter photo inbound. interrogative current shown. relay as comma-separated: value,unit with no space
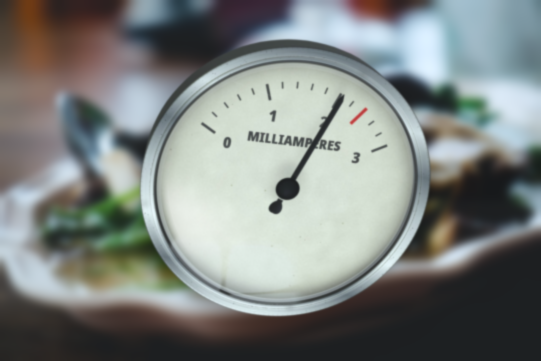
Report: 2,mA
